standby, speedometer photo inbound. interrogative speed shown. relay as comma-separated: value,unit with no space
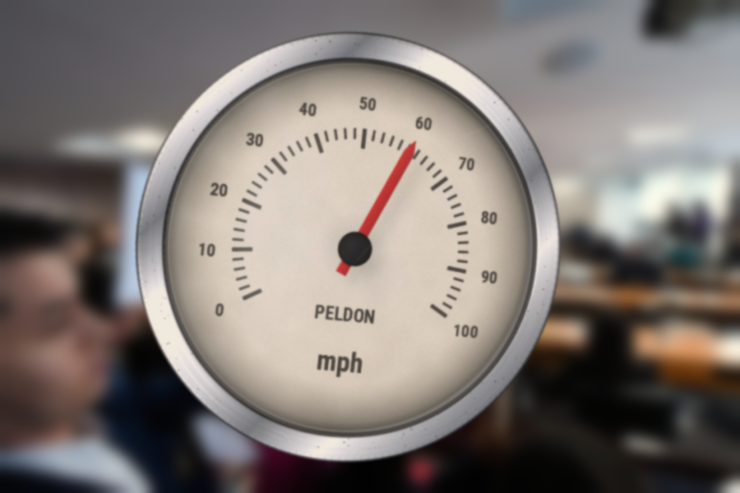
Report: 60,mph
